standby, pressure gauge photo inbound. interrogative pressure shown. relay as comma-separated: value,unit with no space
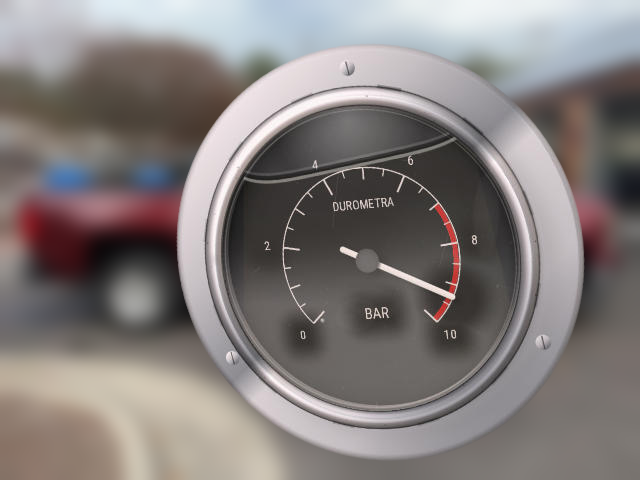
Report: 9.25,bar
